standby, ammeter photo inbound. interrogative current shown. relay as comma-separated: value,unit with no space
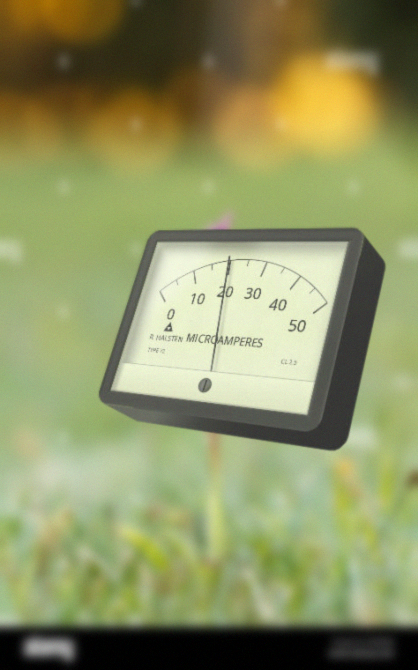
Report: 20,µA
